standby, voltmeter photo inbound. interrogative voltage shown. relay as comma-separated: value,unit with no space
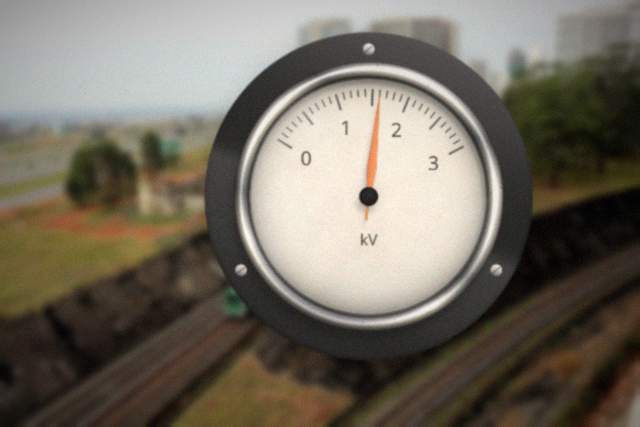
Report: 1.6,kV
